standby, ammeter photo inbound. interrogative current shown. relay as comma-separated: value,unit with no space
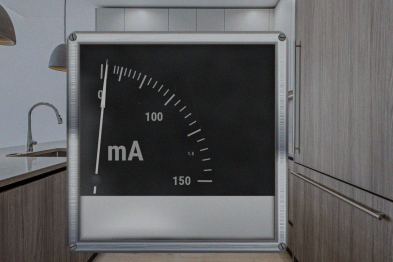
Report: 25,mA
